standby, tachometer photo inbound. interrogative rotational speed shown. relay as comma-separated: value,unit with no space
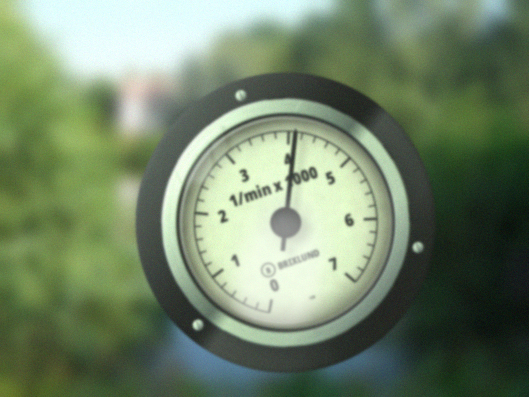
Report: 4100,rpm
